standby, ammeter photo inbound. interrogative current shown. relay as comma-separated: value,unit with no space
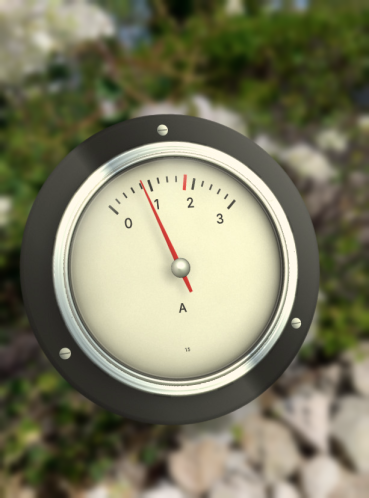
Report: 0.8,A
